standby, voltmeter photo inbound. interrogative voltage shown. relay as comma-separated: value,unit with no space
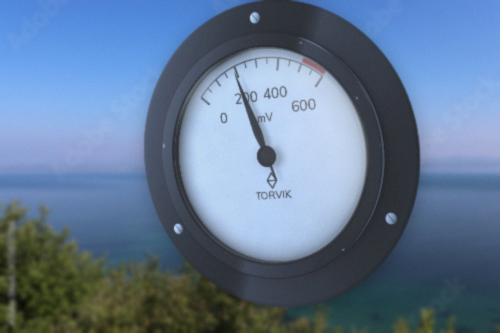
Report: 200,mV
